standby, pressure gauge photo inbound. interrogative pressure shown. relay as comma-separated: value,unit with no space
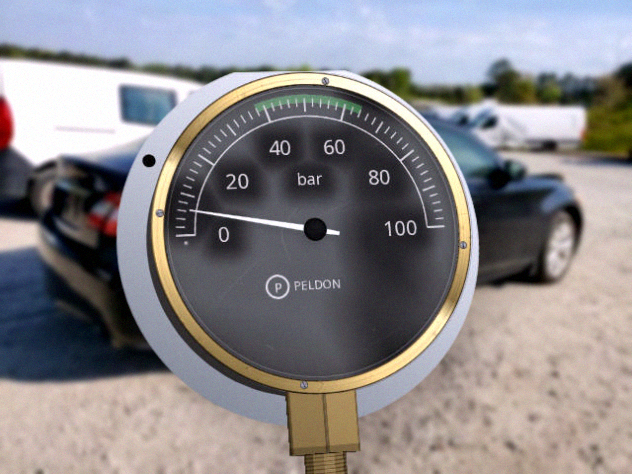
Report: 6,bar
